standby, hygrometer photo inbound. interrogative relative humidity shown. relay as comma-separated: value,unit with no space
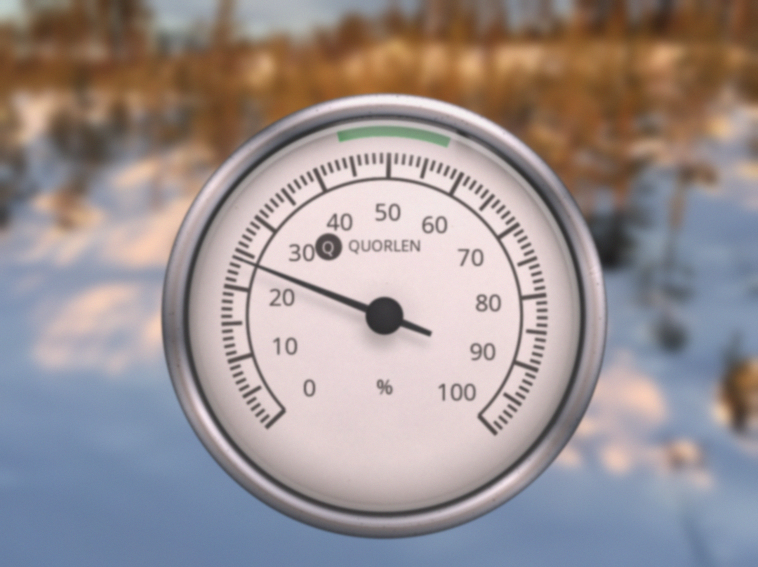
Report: 24,%
